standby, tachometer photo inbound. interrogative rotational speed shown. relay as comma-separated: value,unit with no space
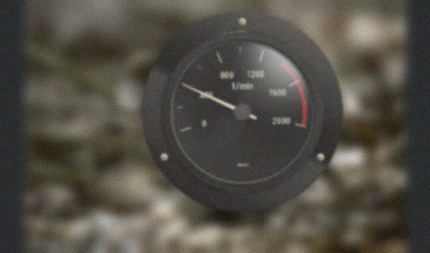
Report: 400,rpm
